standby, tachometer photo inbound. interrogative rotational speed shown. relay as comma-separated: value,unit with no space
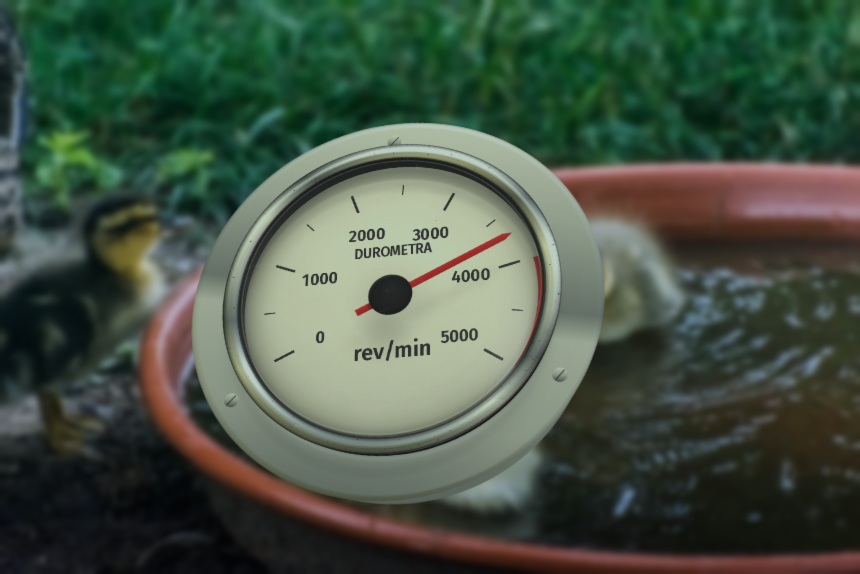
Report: 3750,rpm
